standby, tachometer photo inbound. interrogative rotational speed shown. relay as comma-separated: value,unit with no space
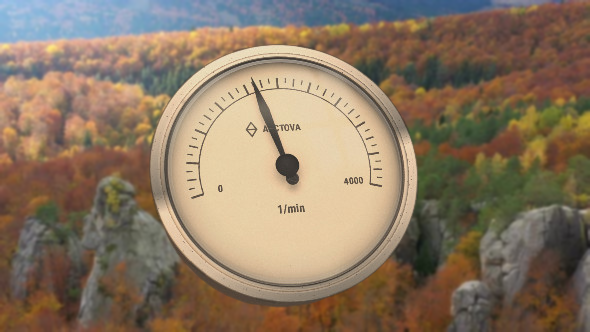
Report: 1700,rpm
